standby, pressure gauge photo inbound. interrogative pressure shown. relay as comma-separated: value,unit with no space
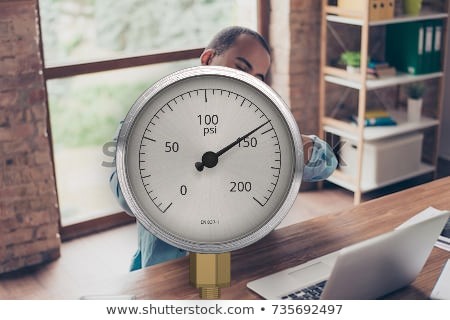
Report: 145,psi
